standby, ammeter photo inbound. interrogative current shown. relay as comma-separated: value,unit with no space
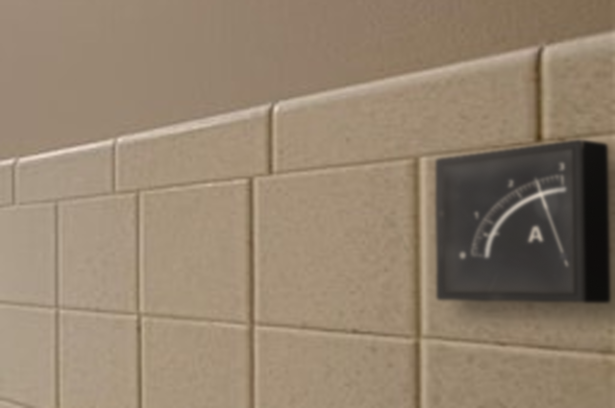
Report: 2.5,A
